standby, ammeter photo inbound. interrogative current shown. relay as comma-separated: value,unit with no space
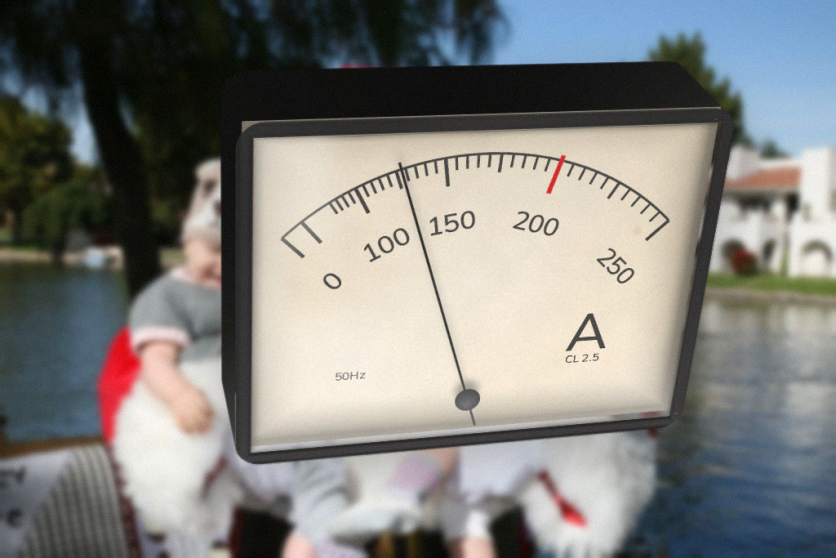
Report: 127.5,A
